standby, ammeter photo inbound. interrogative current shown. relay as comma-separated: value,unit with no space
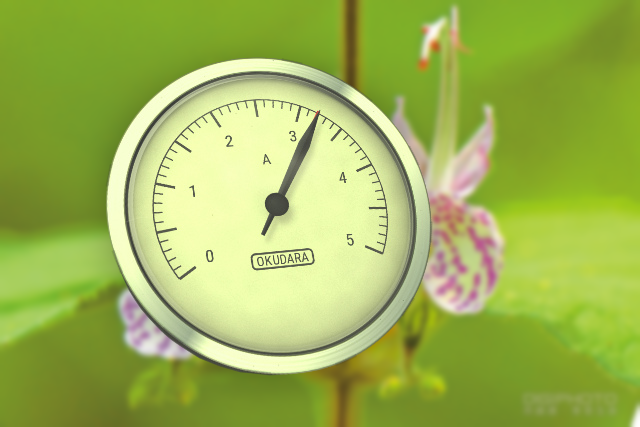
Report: 3.2,A
